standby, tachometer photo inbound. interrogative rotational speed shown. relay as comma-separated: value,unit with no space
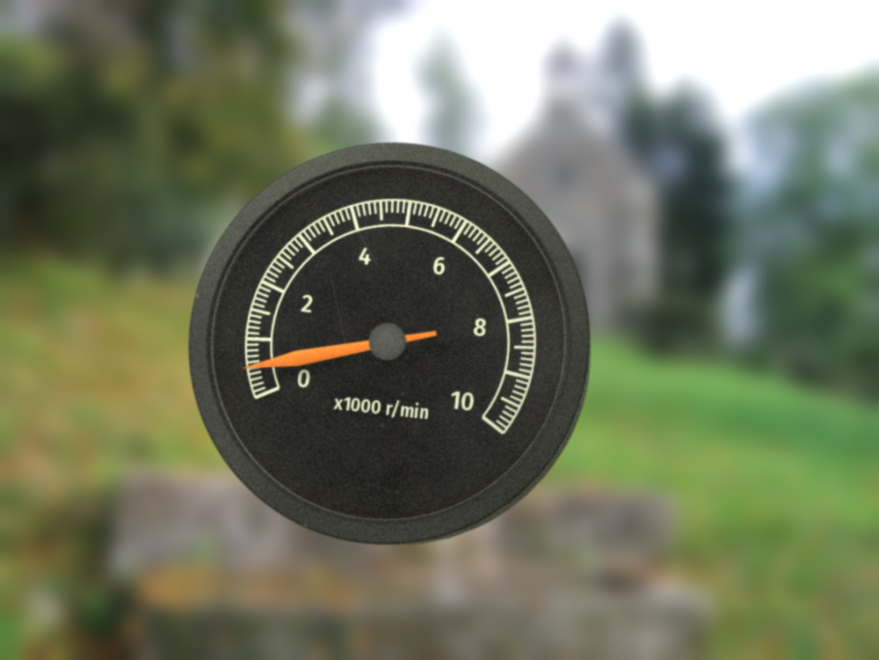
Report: 500,rpm
